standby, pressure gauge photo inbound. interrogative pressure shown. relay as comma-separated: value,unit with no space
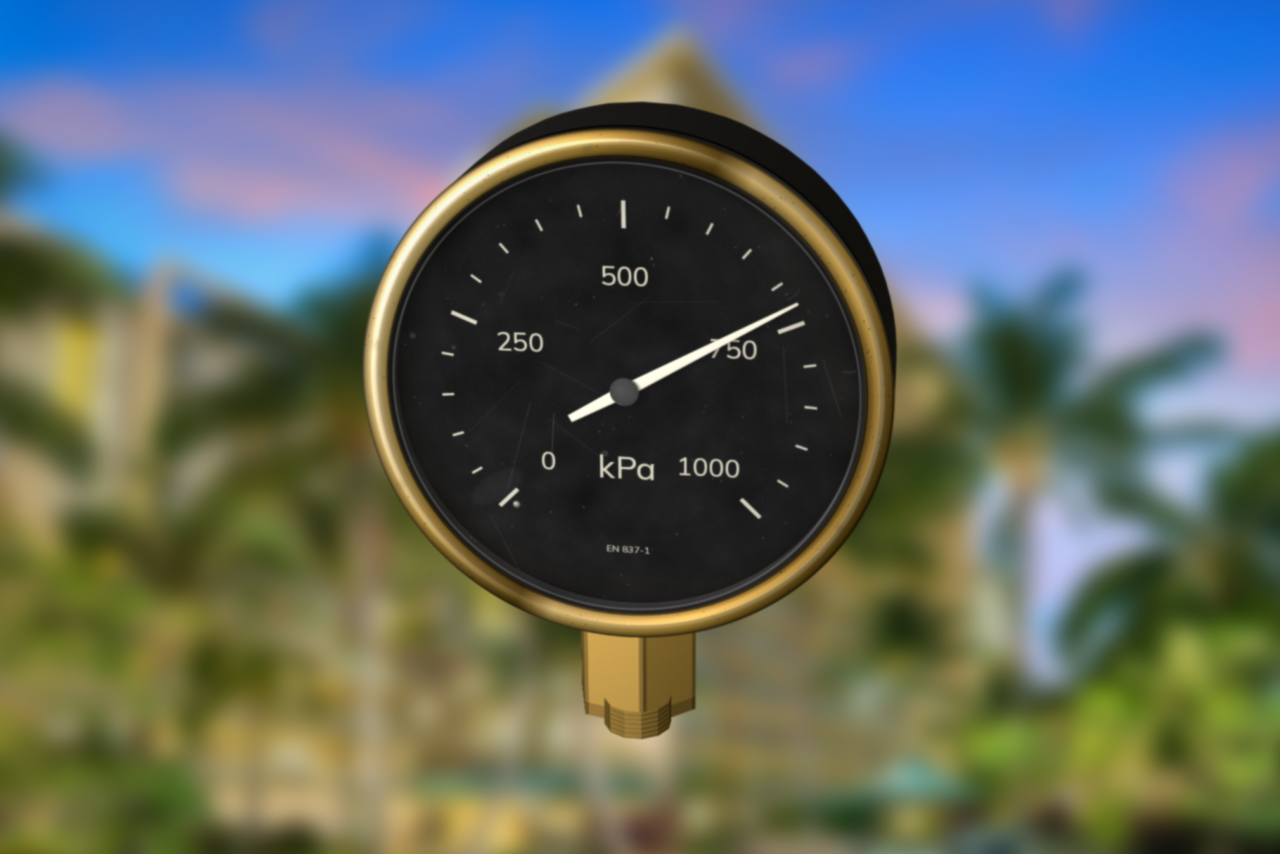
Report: 725,kPa
